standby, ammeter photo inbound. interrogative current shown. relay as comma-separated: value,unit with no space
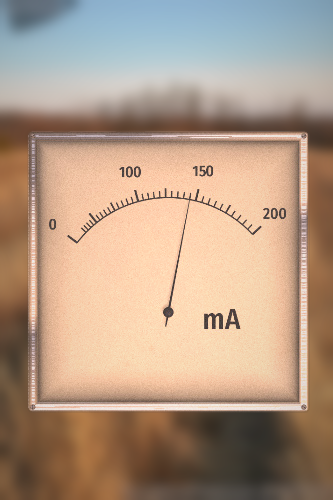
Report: 145,mA
